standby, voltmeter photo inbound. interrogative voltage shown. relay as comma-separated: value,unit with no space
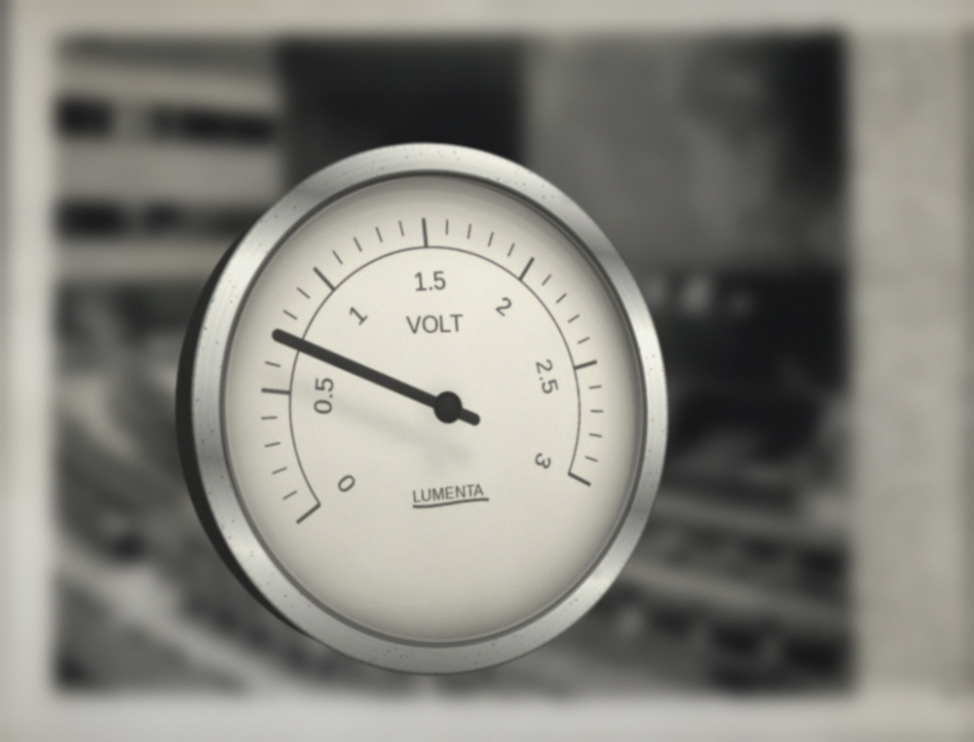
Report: 0.7,V
